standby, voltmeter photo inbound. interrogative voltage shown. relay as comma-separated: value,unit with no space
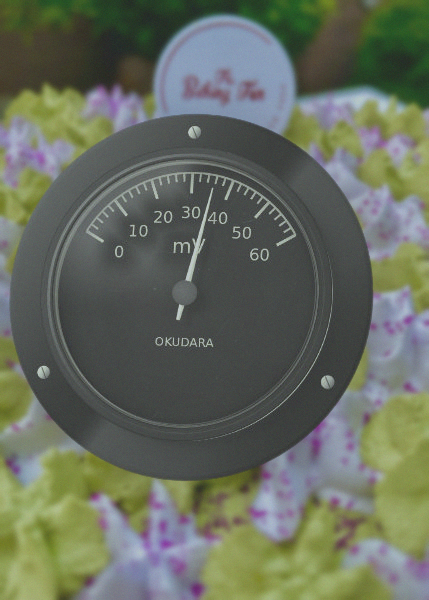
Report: 36,mV
